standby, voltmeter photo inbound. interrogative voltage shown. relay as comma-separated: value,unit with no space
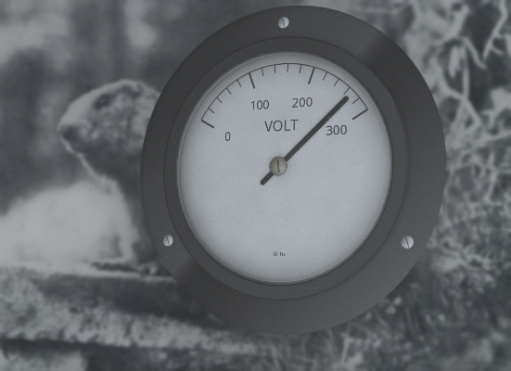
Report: 270,V
